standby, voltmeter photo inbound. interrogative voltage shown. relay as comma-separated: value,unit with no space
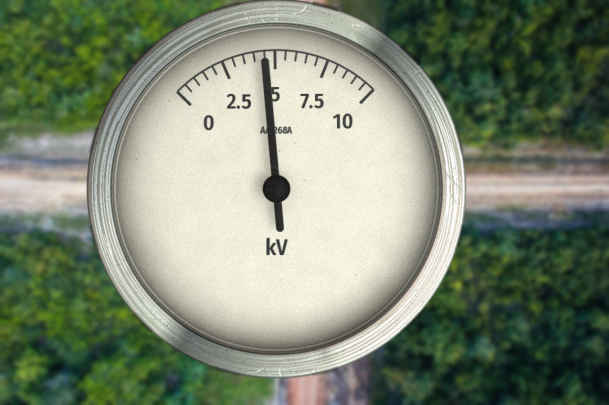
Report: 4.5,kV
